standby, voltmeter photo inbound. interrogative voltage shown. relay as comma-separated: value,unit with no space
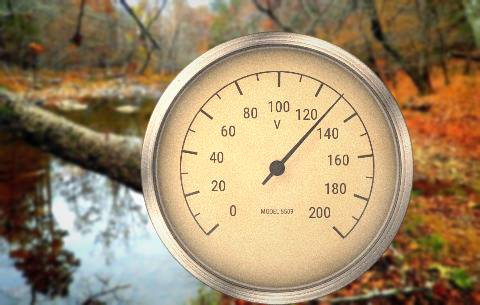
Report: 130,V
